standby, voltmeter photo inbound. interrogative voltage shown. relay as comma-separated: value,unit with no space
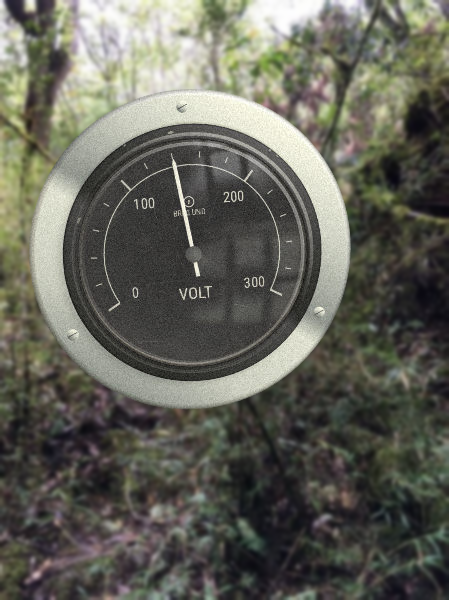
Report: 140,V
